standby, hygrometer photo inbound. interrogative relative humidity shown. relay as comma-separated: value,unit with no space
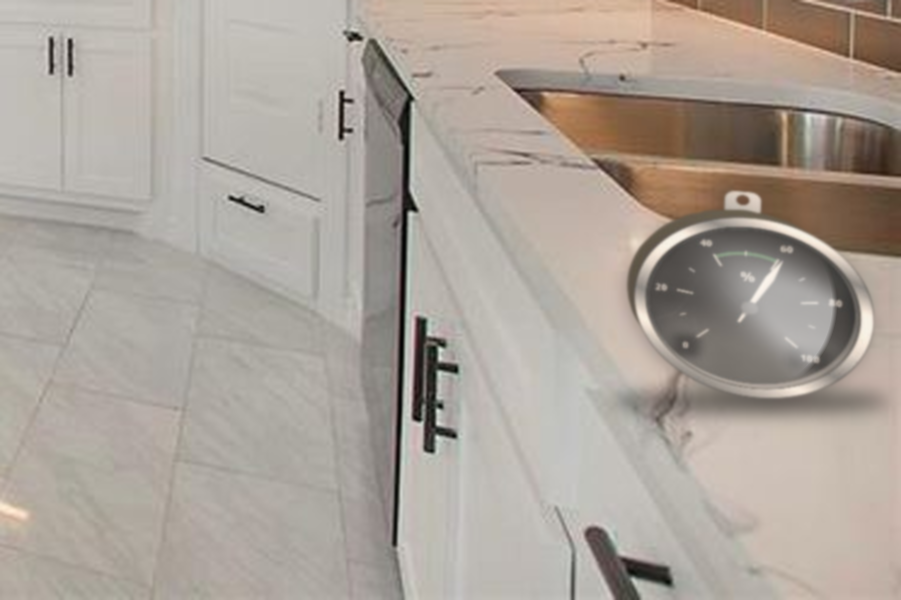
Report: 60,%
